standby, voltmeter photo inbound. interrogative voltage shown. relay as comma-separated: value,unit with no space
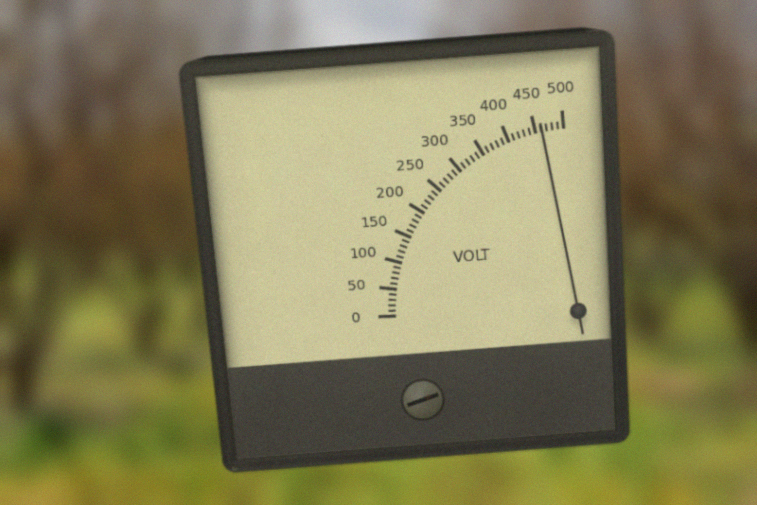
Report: 460,V
